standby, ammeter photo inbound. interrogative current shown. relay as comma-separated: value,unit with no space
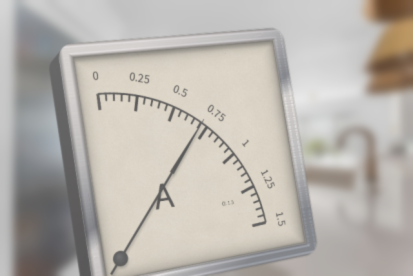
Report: 0.7,A
